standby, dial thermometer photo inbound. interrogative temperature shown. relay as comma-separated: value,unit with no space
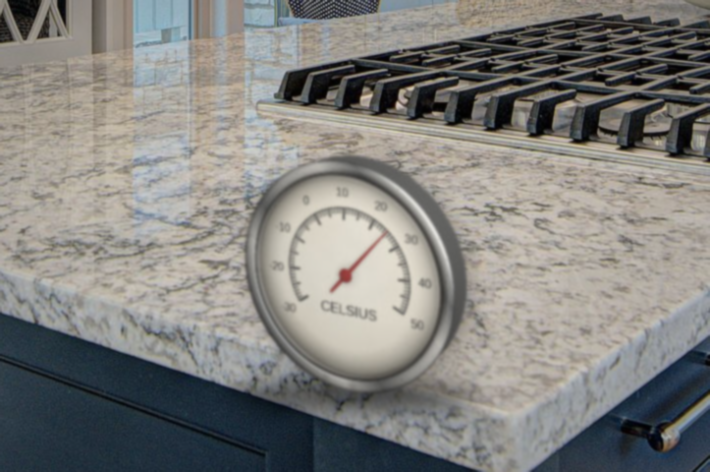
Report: 25,°C
